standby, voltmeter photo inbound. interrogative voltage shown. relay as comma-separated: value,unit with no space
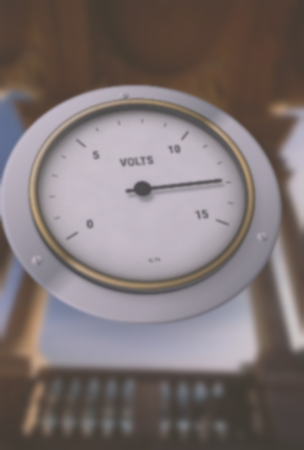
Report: 13,V
